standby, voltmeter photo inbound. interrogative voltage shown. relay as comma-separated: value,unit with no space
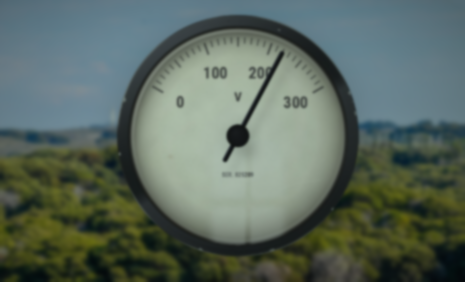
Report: 220,V
